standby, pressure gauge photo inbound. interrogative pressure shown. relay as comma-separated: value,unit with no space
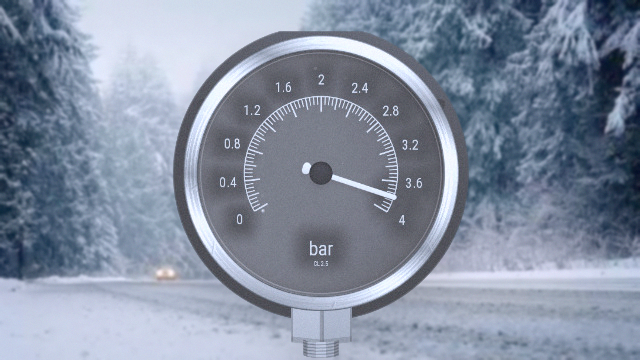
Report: 3.8,bar
